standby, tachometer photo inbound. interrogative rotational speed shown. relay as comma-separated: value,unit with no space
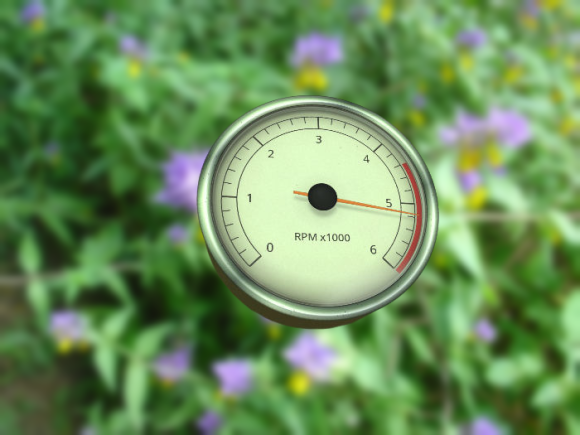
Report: 5200,rpm
